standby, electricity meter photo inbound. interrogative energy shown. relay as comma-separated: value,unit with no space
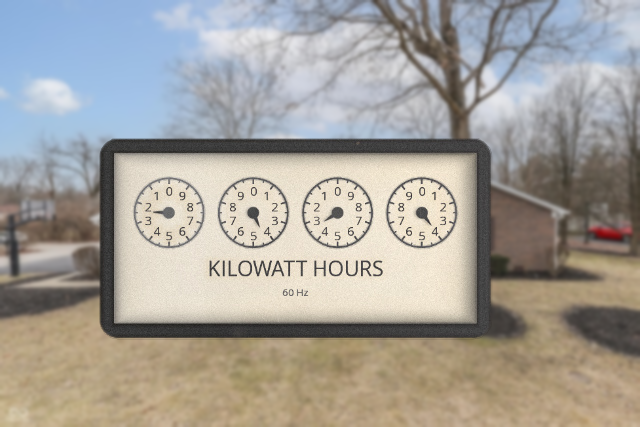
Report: 2434,kWh
